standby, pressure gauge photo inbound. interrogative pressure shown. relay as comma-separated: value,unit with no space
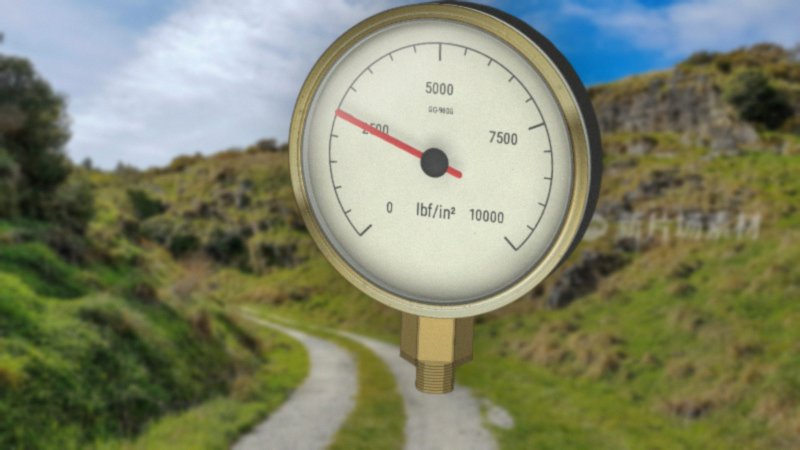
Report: 2500,psi
